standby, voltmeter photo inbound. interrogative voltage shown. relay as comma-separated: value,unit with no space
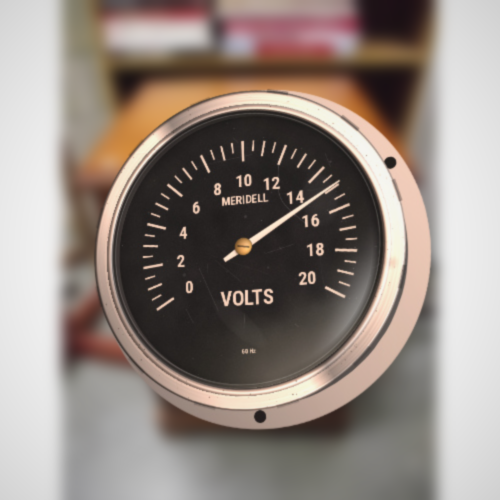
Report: 15,V
